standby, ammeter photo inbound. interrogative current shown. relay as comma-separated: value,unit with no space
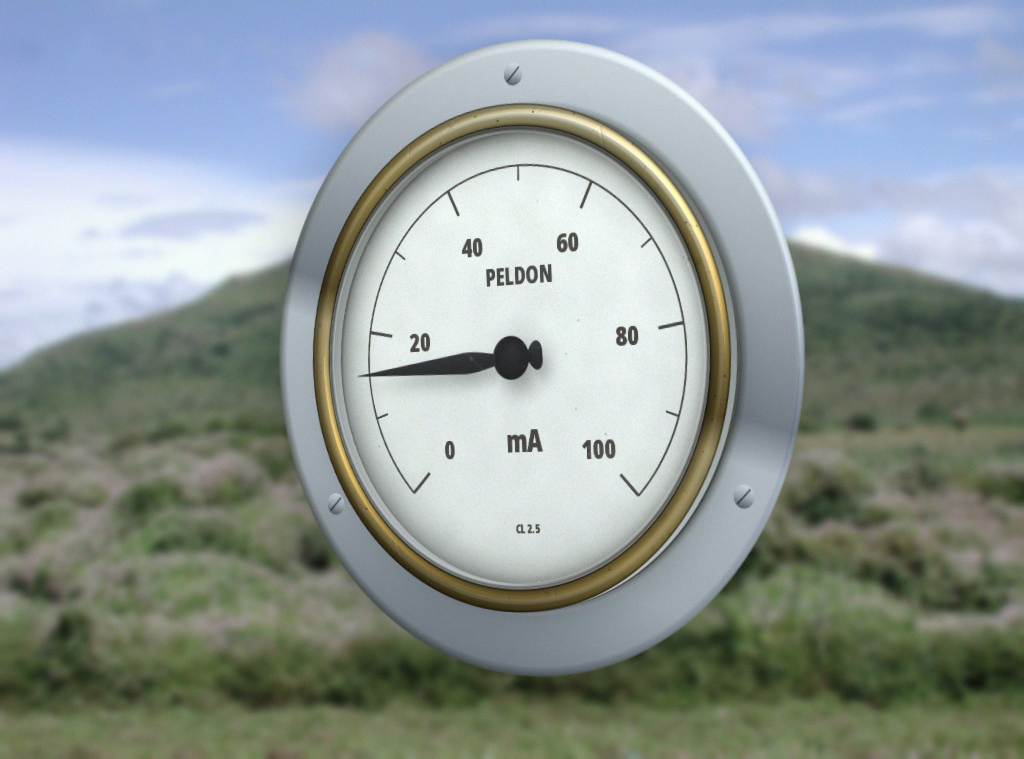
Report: 15,mA
